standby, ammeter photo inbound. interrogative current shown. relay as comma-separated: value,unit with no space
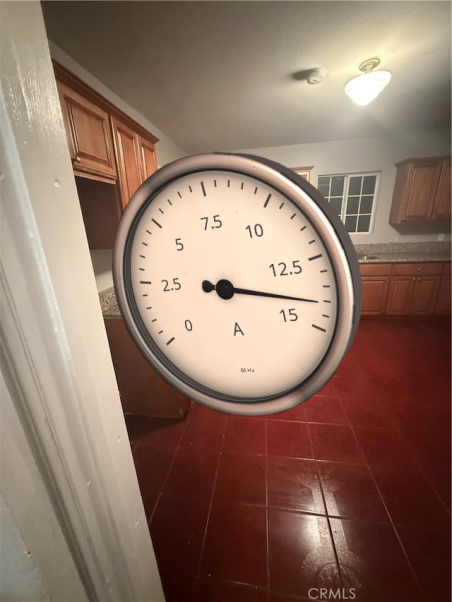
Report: 14,A
